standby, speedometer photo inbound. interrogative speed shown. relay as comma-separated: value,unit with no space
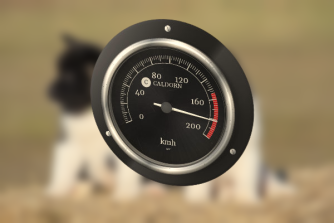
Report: 180,km/h
